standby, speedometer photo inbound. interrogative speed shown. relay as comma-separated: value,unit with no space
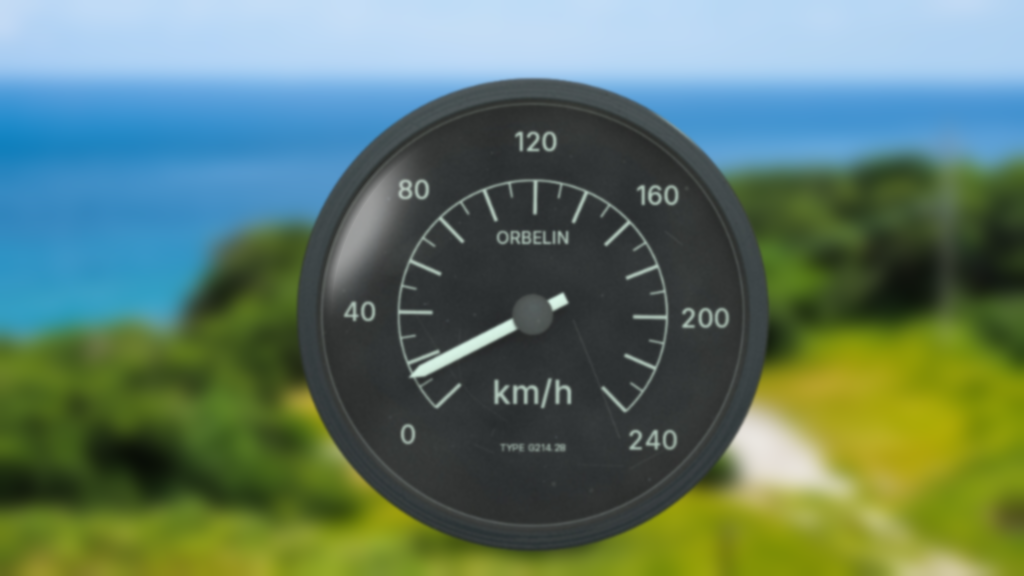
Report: 15,km/h
